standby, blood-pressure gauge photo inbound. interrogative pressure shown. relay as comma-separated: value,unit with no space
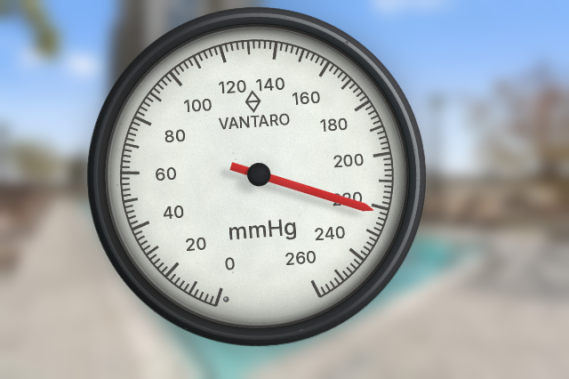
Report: 222,mmHg
